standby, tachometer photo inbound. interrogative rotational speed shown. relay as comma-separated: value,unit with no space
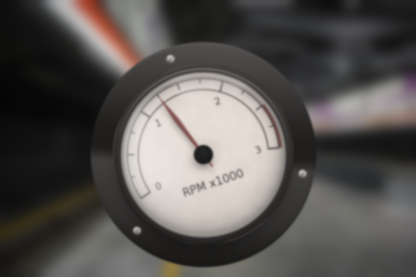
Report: 1250,rpm
